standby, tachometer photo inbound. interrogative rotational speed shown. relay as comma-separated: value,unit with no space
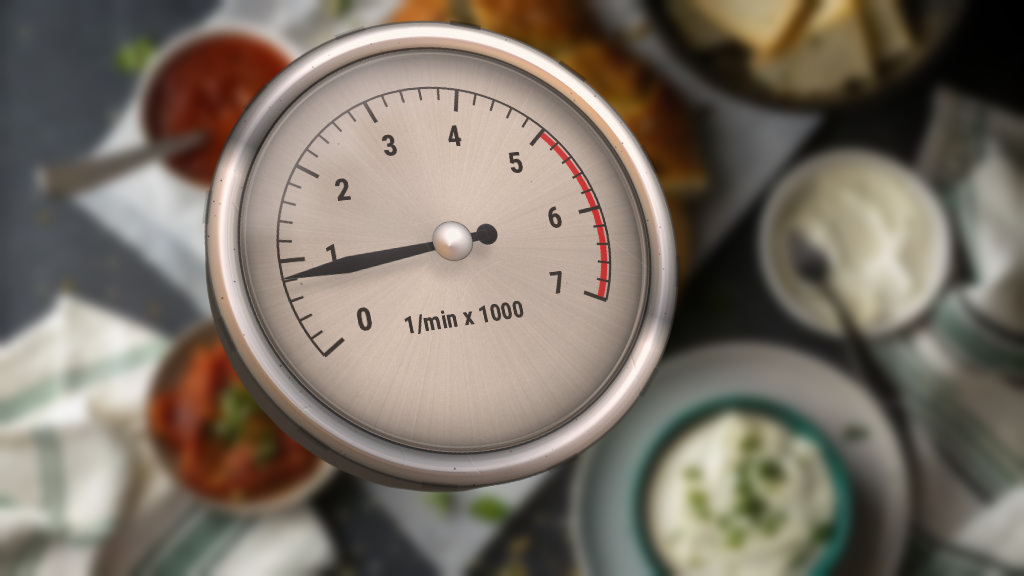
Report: 800,rpm
